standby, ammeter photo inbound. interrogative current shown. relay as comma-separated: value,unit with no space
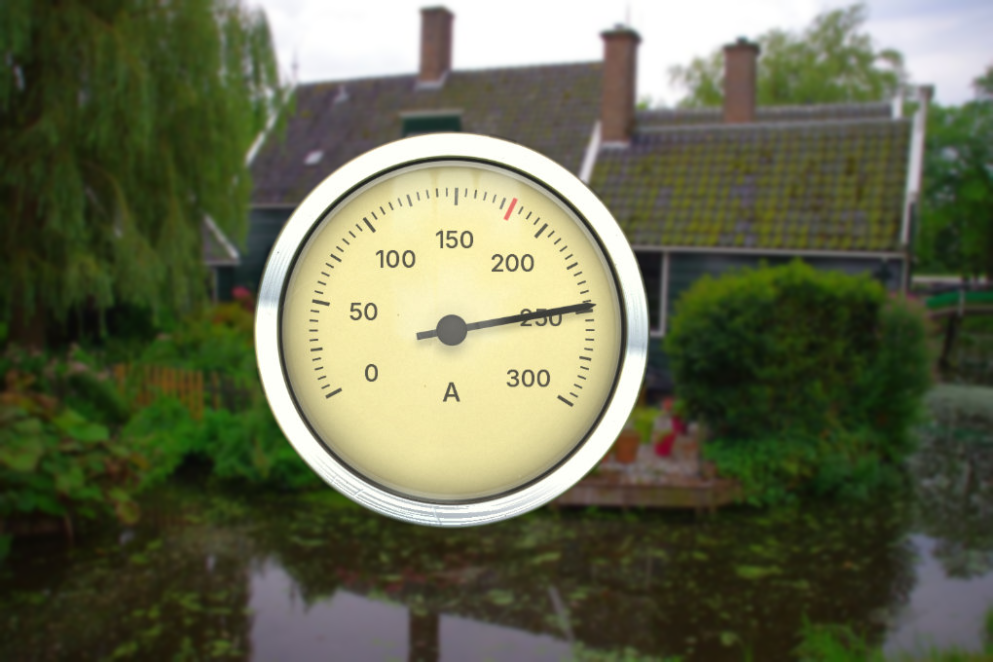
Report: 247.5,A
